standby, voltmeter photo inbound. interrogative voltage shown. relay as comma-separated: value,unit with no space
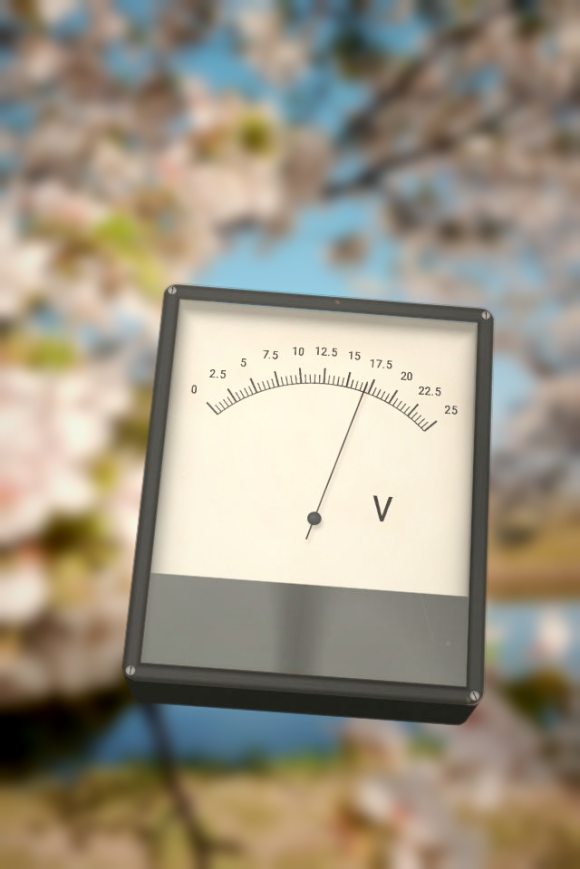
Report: 17,V
